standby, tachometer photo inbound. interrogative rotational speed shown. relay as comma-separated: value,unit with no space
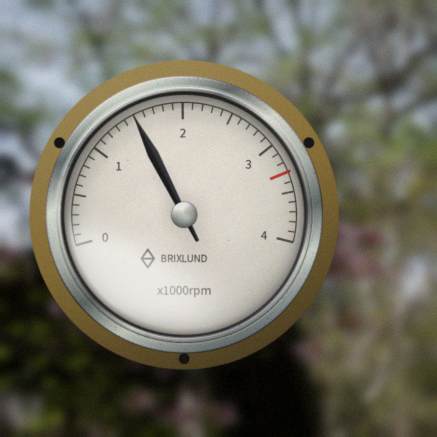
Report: 1500,rpm
